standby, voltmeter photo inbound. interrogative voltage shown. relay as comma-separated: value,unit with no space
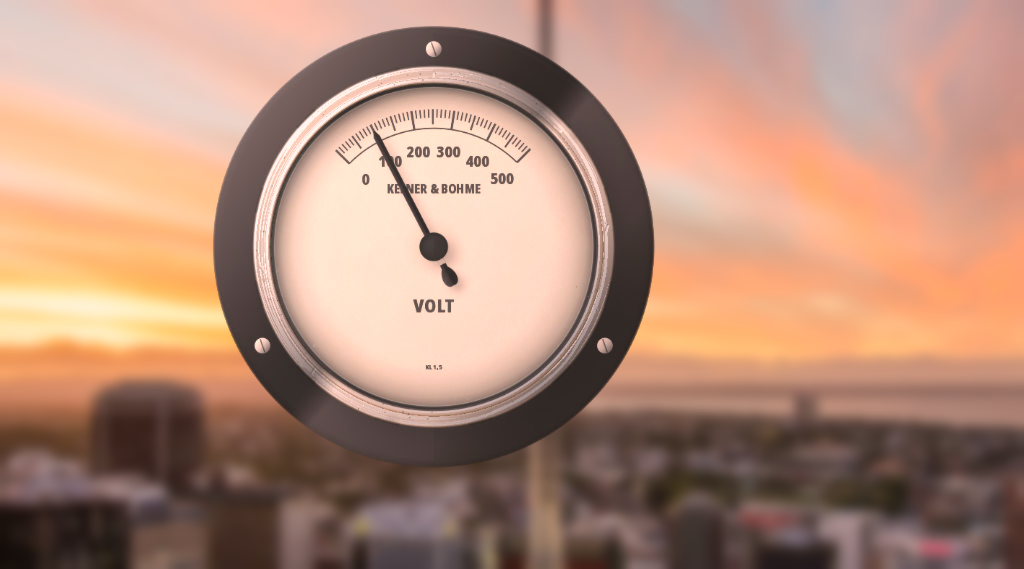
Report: 100,V
